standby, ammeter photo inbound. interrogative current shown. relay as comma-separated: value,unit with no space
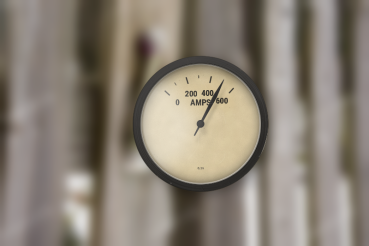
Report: 500,A
